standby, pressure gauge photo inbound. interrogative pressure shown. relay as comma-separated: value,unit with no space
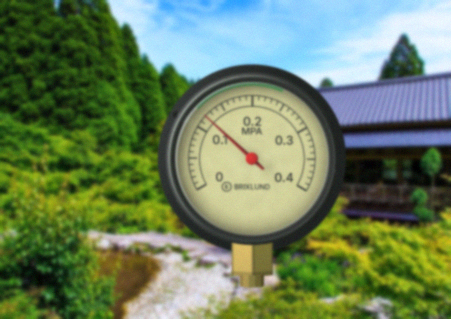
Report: 0.12,MPa
